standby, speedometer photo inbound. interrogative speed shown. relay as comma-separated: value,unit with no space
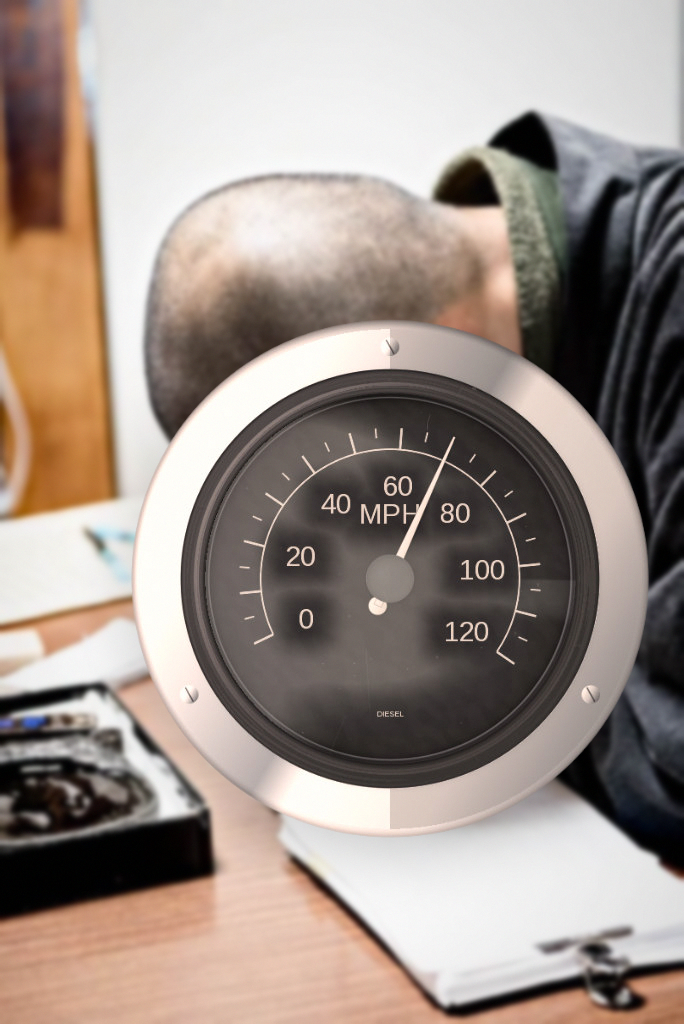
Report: 70,mph
